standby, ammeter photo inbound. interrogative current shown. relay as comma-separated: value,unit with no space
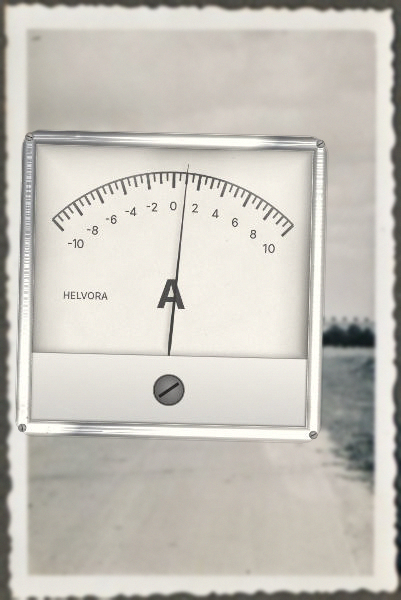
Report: 1,A
